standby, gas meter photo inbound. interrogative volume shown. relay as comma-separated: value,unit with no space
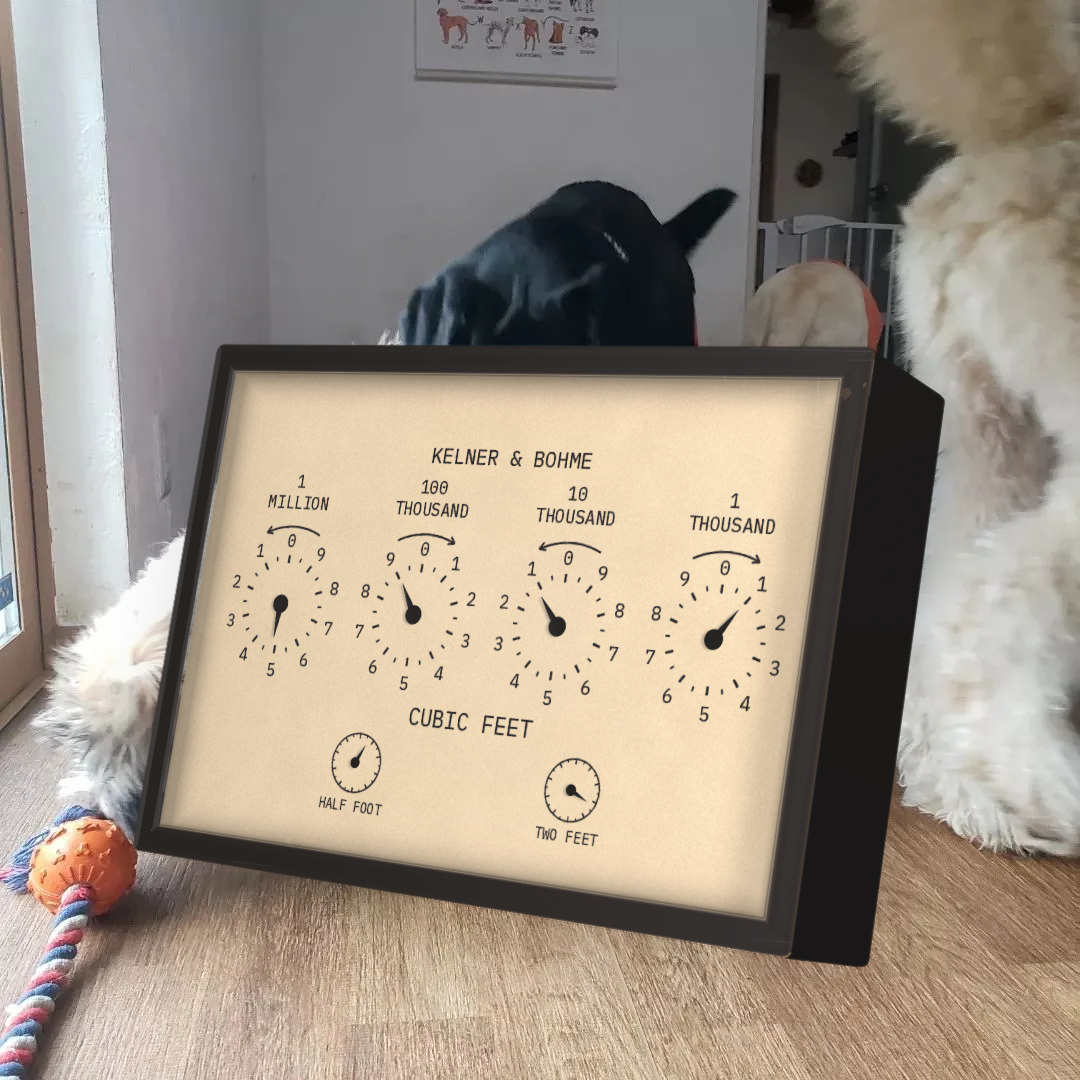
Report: 491100,ft³
